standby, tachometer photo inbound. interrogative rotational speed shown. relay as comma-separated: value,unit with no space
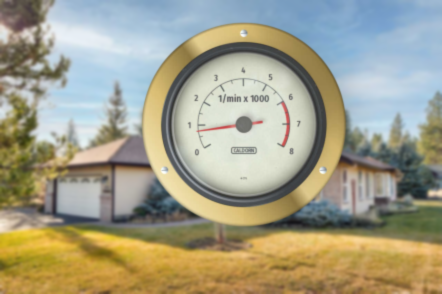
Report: 750,rpm
